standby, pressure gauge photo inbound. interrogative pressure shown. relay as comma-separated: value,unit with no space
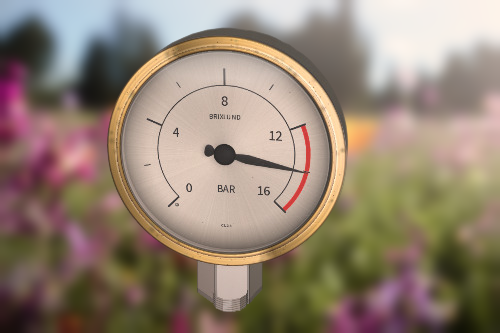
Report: 14,bar
